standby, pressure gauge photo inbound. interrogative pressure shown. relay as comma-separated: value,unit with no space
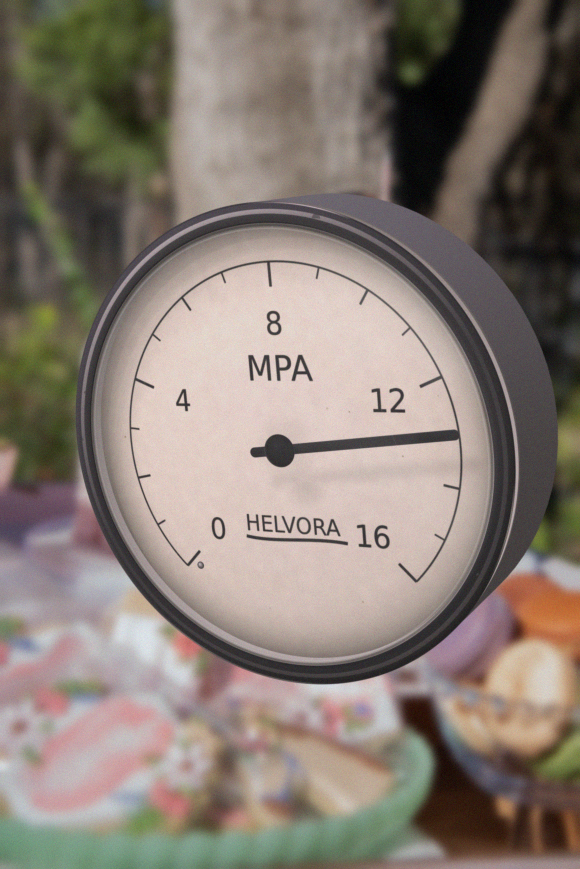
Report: 13,MPa
